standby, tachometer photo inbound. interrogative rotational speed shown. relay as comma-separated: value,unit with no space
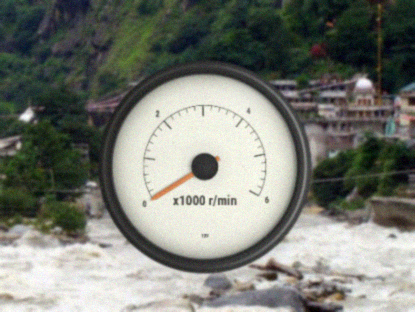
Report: 0,rpm
